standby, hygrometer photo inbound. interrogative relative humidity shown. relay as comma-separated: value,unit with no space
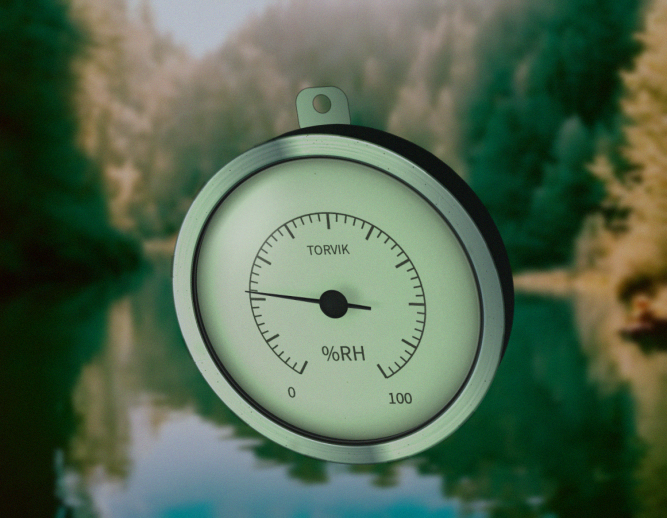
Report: 22,%
